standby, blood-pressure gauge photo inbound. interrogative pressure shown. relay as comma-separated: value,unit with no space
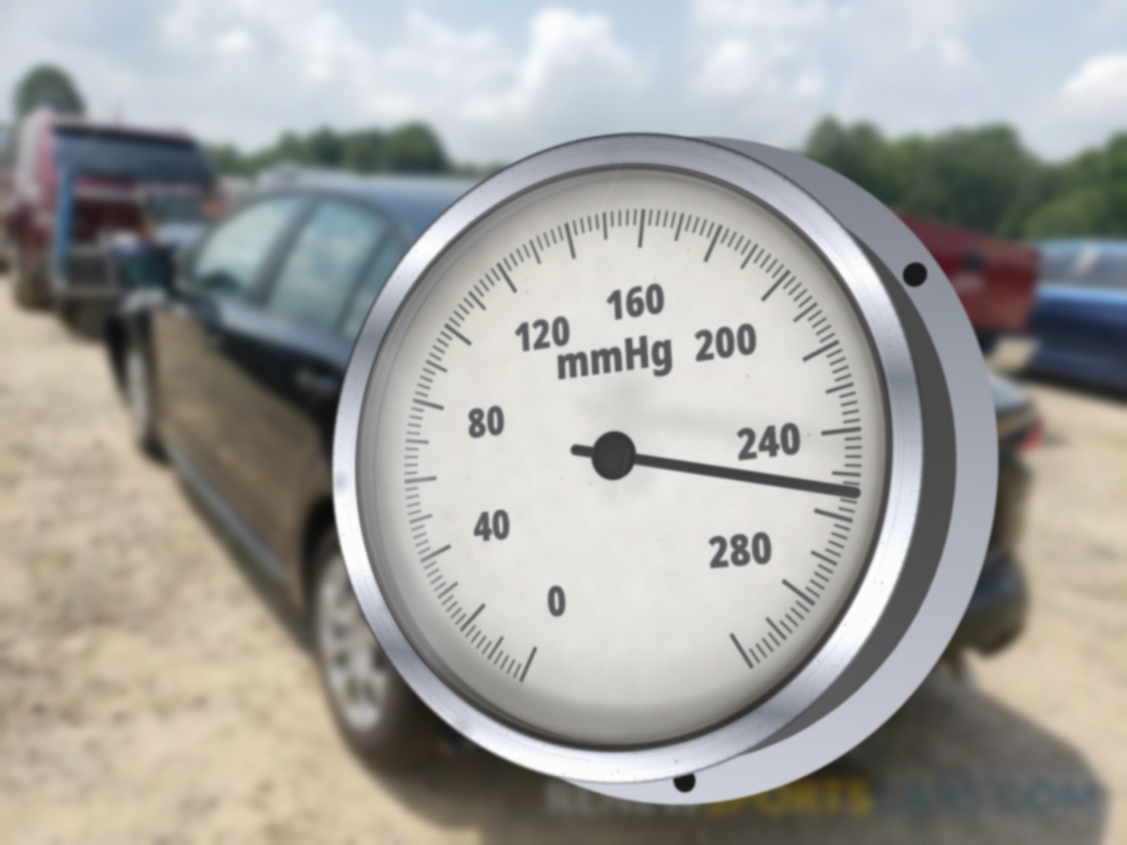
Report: 254,mmHg
